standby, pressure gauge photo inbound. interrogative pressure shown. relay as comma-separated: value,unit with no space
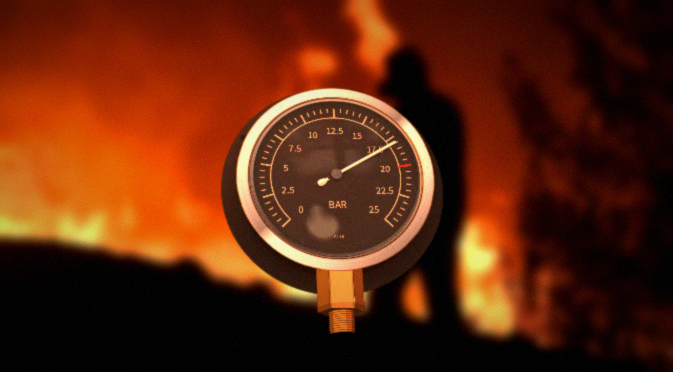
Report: 18,bar
